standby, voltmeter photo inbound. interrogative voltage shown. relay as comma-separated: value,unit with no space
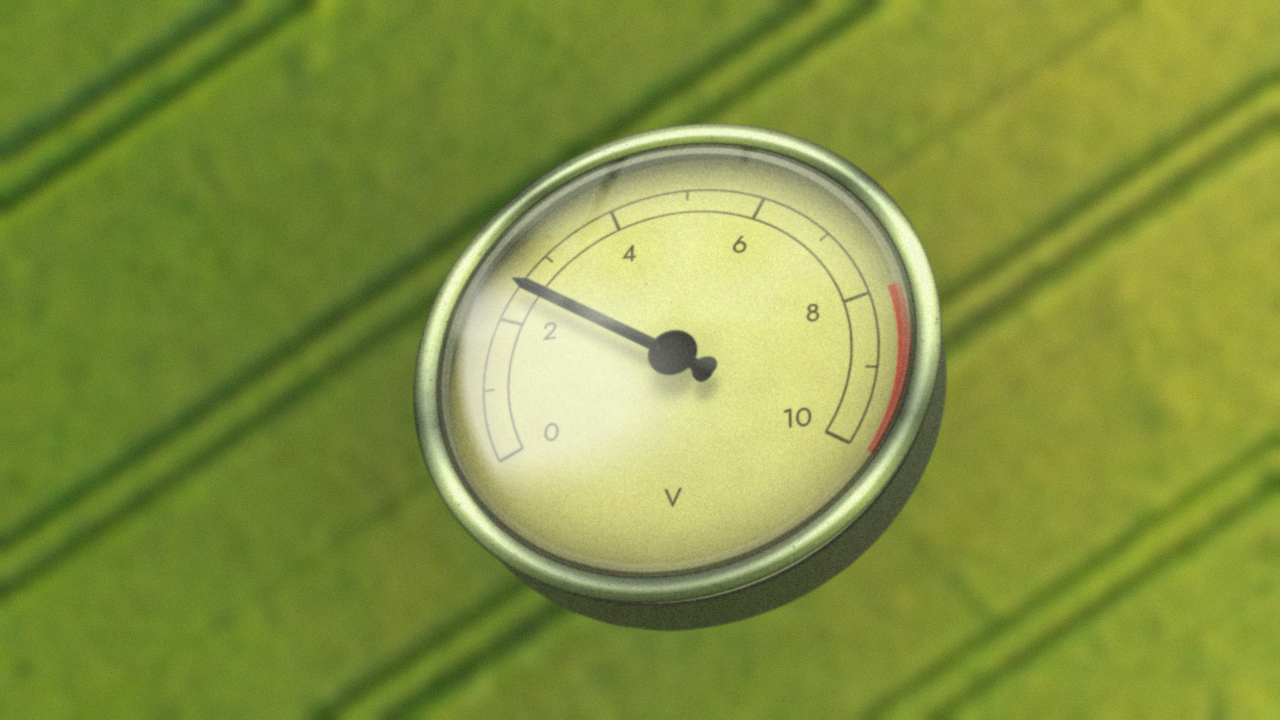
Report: 2.5,V
